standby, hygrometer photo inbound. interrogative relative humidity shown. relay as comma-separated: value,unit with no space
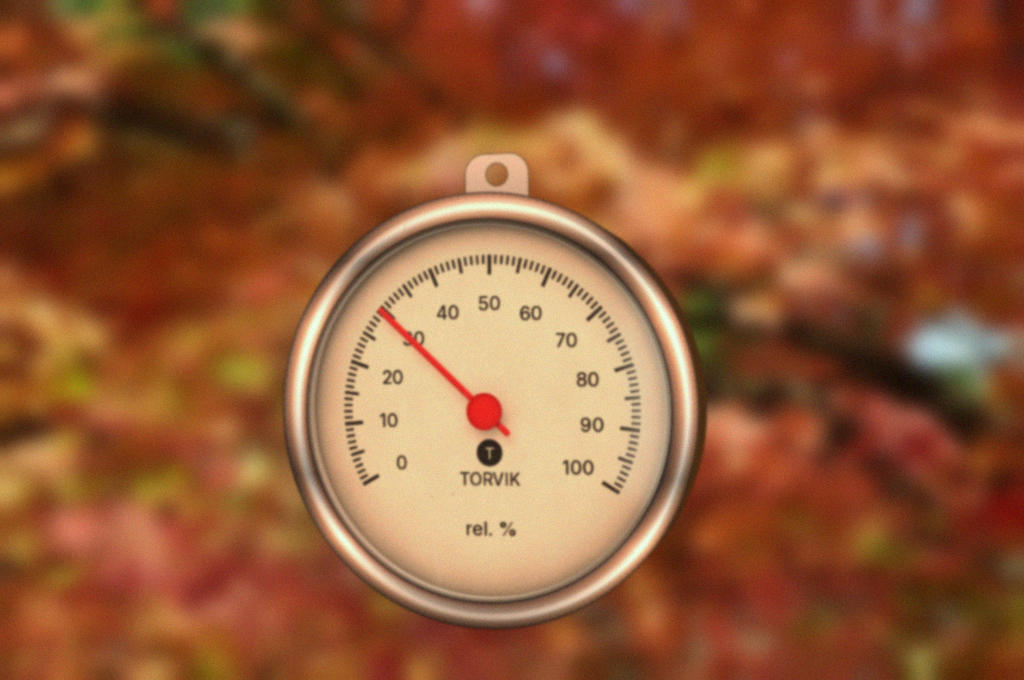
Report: 30,%
